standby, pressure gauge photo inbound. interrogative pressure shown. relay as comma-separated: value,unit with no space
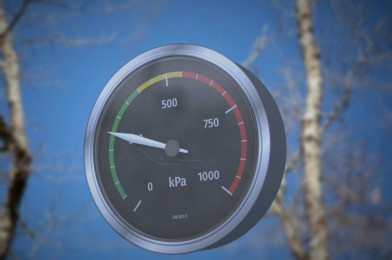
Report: 250,kPa
